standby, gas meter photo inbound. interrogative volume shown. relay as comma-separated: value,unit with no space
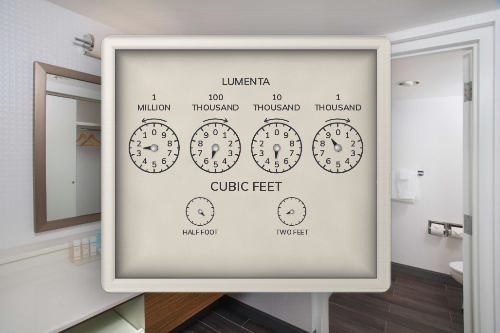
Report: 254900,ft³
